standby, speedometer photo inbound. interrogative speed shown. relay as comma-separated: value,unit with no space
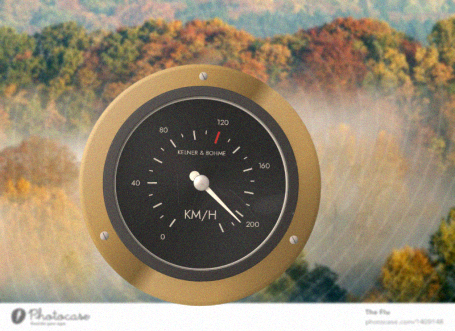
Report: 205,km/h
